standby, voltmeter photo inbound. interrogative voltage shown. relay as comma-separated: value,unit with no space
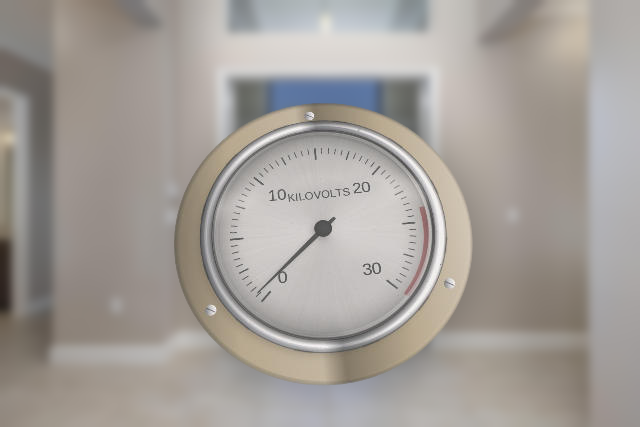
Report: 0.5,kV
